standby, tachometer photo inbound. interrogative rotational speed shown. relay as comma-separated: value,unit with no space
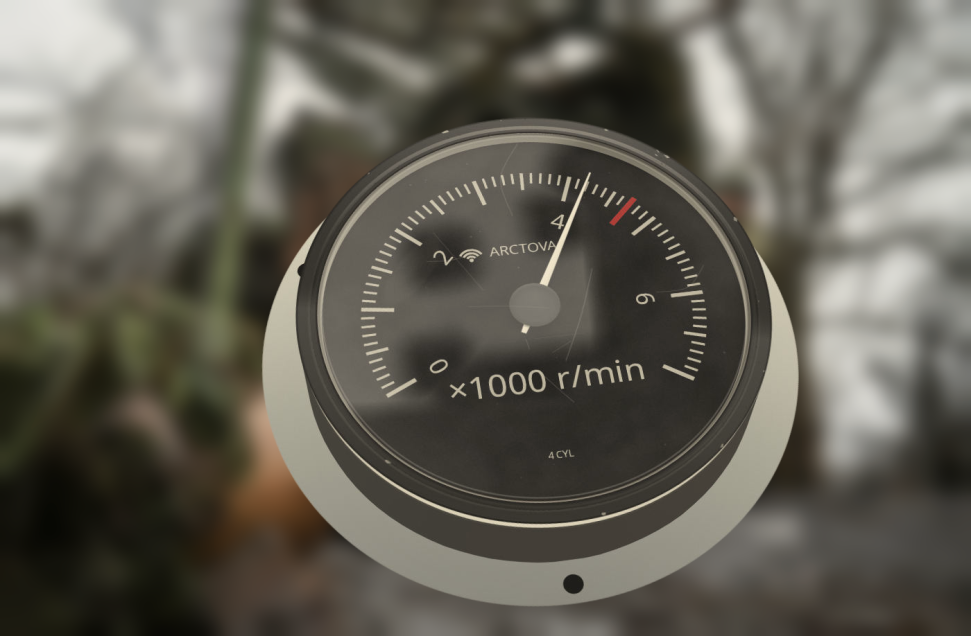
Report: 4200,rpm
